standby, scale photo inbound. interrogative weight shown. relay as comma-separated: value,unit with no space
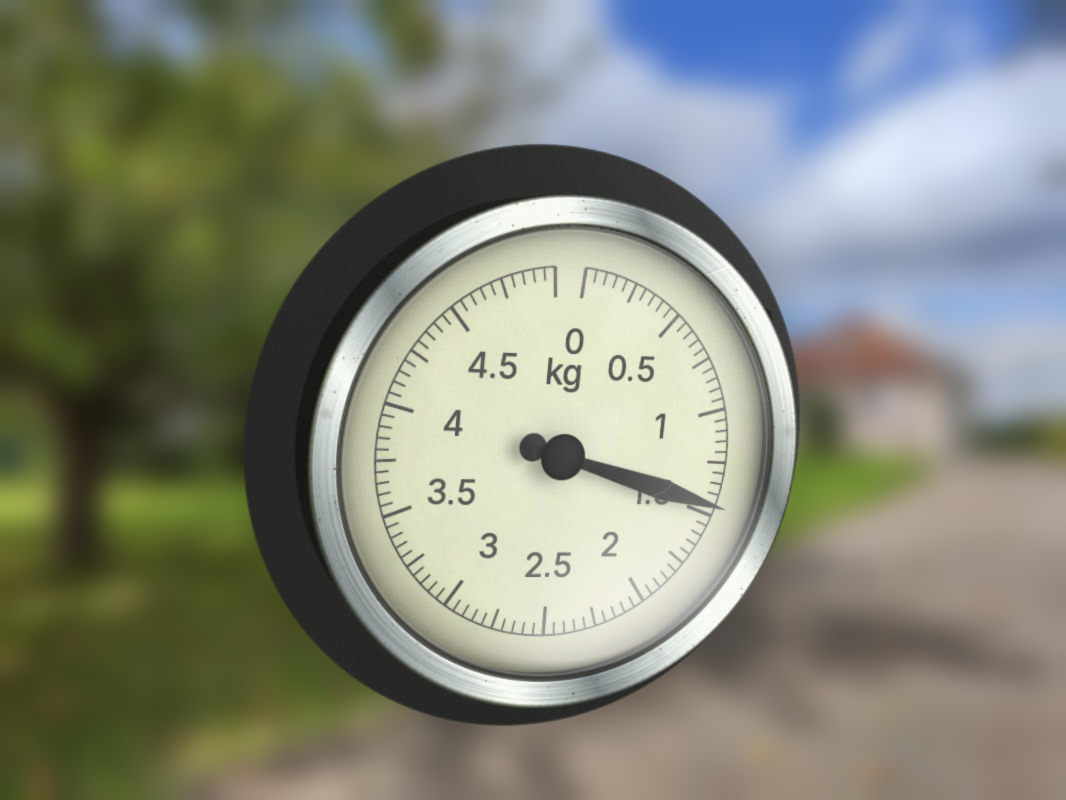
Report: 1.45,kg
